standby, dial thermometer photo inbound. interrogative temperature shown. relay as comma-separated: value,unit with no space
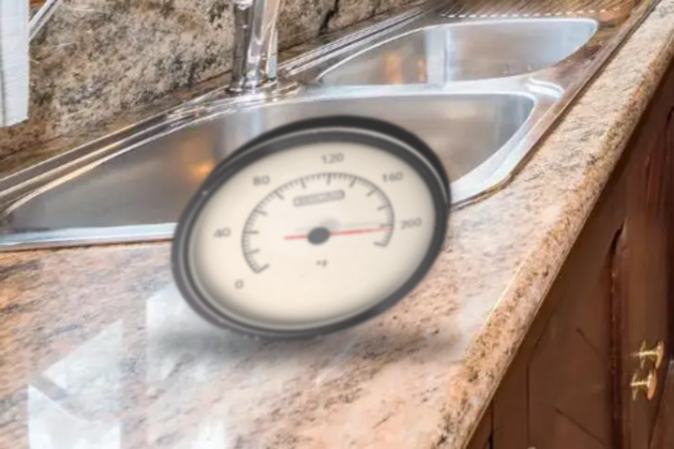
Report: 200,°F
